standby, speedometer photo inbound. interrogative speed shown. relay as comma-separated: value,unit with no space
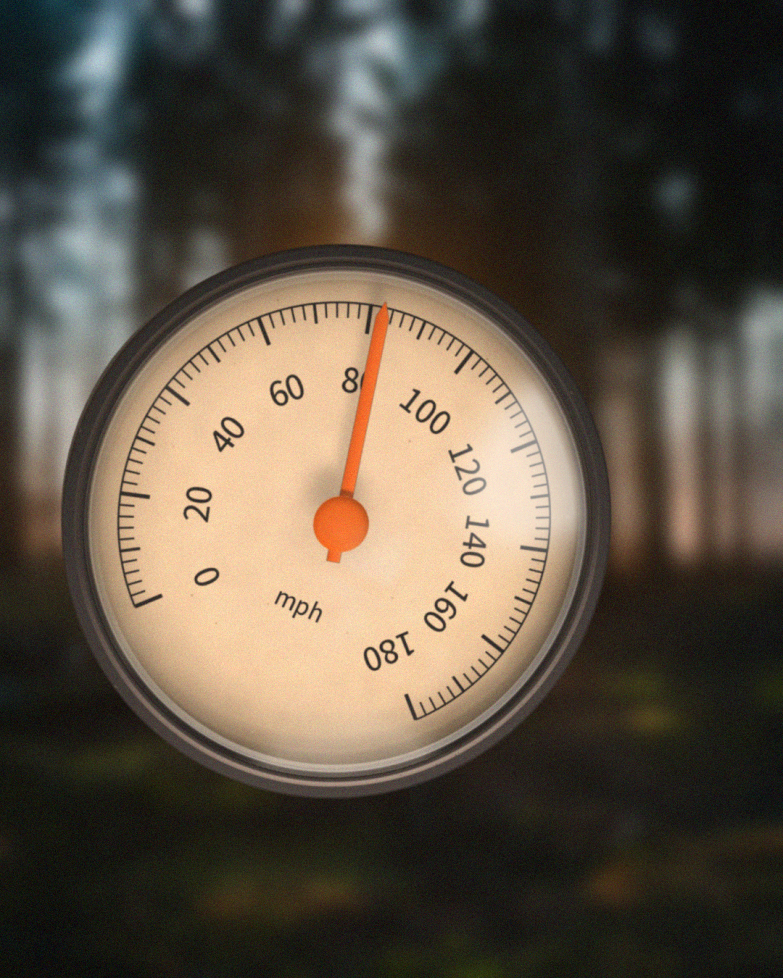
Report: 82,mph
